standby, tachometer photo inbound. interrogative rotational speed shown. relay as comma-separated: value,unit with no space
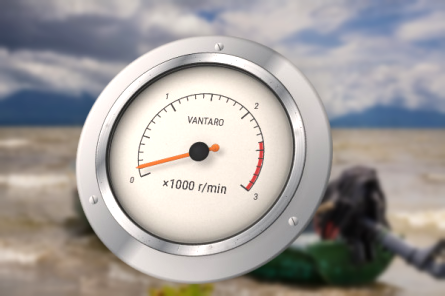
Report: 100,rpm
